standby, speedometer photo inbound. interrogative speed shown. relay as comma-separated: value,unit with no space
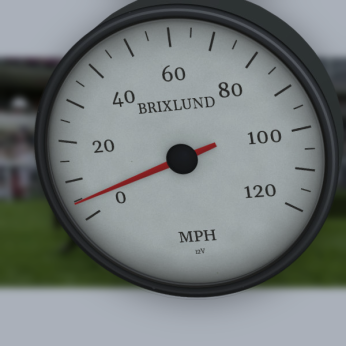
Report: 5,mph
